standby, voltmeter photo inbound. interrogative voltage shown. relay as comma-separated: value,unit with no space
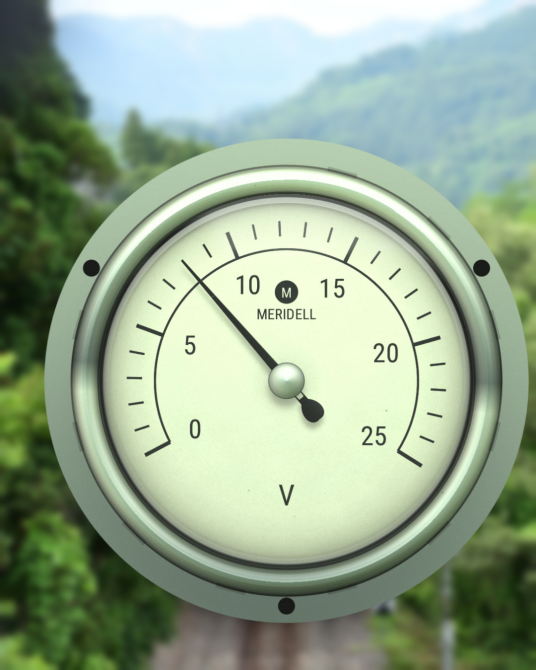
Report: 8,V
